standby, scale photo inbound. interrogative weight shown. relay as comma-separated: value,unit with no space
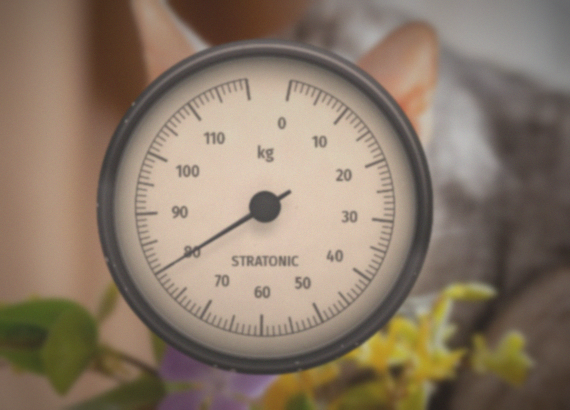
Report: 80,kg
